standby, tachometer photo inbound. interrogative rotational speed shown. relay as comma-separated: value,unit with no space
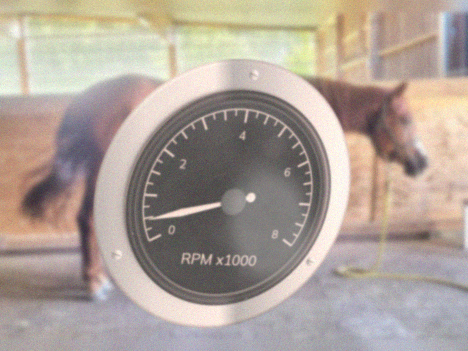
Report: 500,rpm
